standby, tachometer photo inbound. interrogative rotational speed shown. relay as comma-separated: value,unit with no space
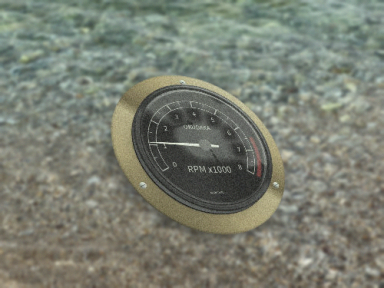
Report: 1000,rpm
